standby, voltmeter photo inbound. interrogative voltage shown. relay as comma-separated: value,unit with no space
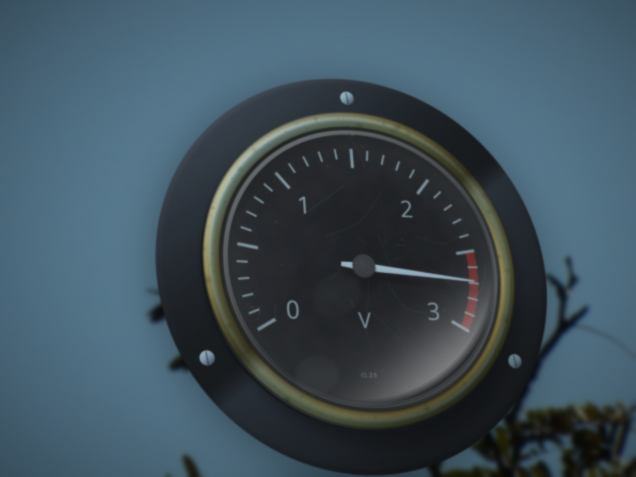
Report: 2.7,V
